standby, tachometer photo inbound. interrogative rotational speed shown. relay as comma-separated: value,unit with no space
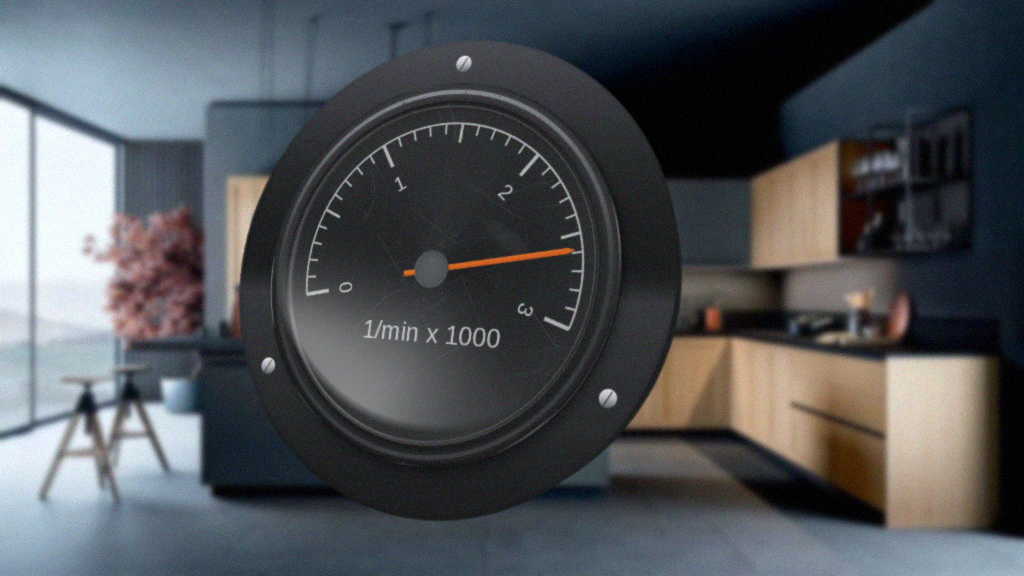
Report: 2600,rpm
